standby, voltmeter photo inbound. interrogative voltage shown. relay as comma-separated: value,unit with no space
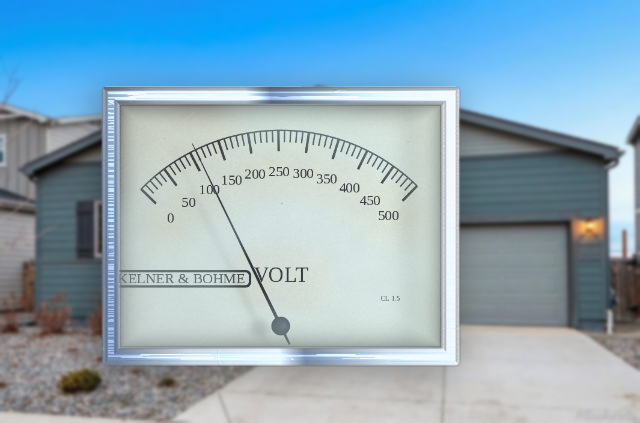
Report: 110,V
